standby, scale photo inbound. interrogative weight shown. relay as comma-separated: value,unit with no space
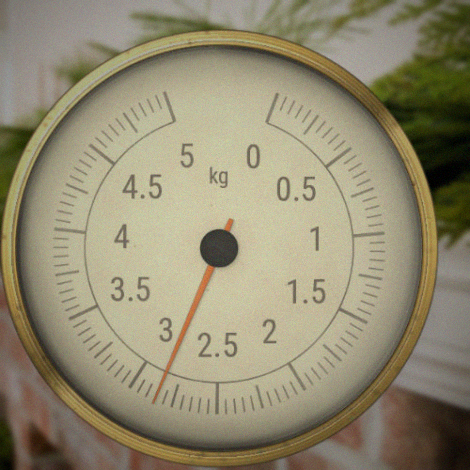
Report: 2.85,kg
